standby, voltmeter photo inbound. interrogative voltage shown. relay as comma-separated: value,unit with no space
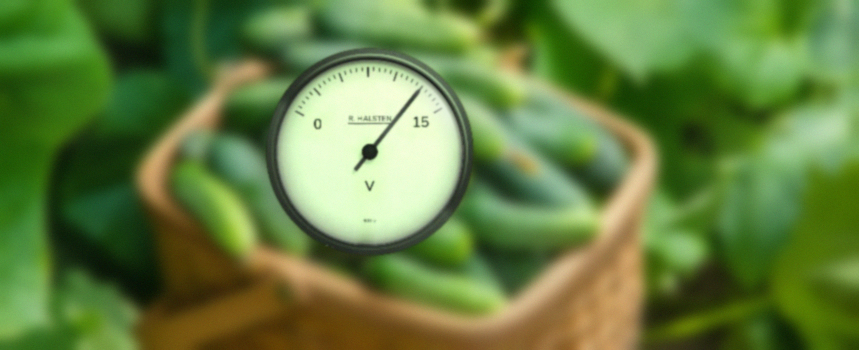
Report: 12.5,V
